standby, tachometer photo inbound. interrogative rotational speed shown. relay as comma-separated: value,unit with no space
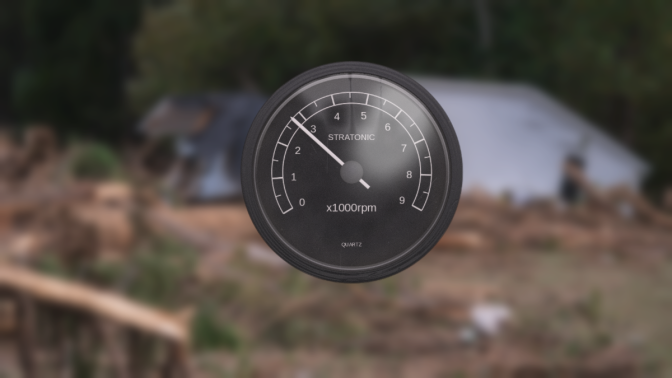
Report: 2750,rpm
